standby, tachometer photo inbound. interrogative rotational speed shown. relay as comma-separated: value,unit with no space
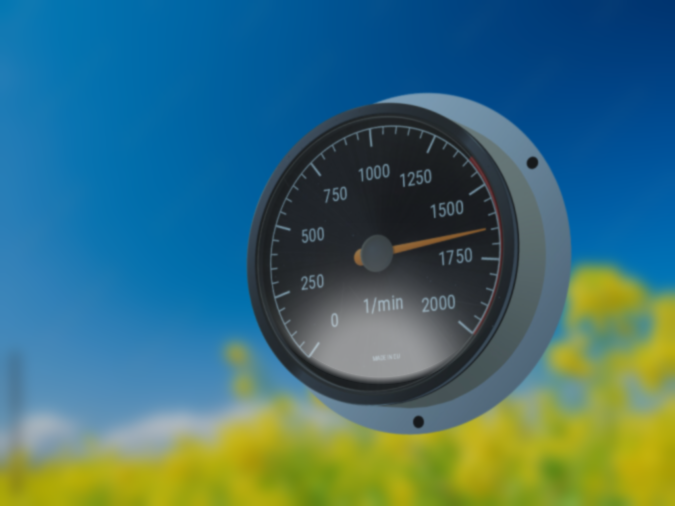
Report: 1650,rpm
